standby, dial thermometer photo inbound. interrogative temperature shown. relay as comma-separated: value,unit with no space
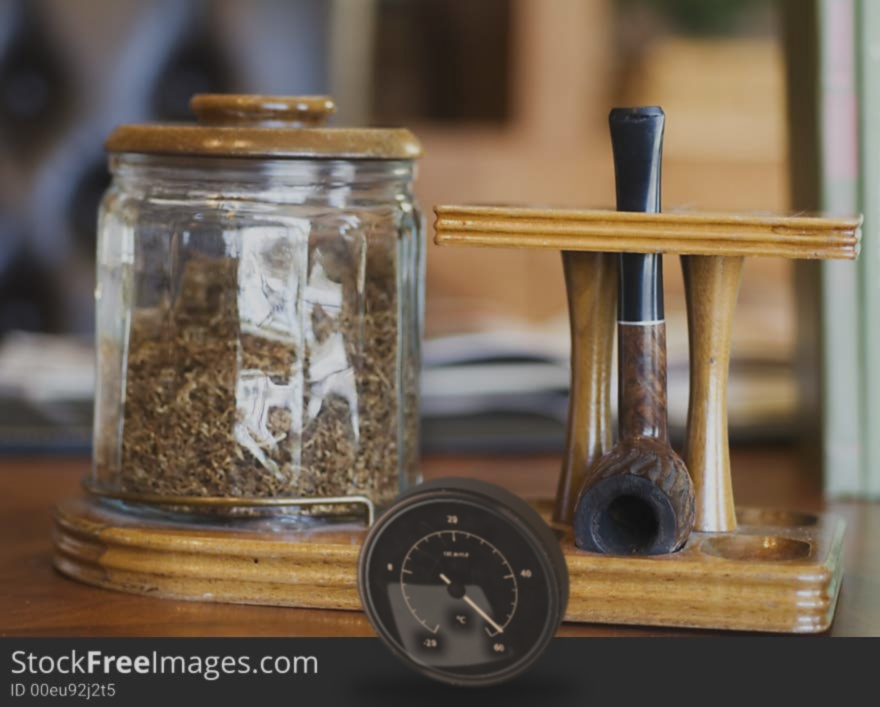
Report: 56,°C
